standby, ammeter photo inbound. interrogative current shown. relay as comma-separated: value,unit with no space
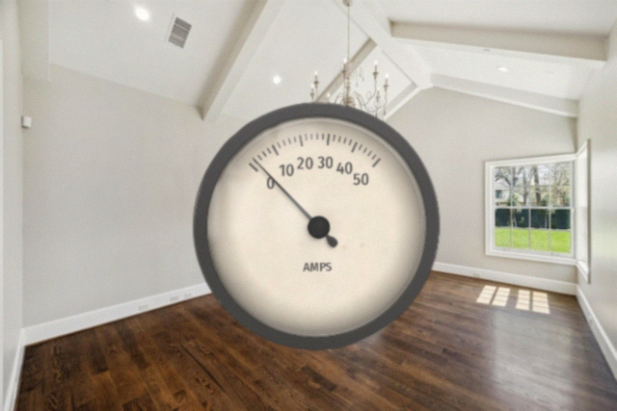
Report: 2,A
